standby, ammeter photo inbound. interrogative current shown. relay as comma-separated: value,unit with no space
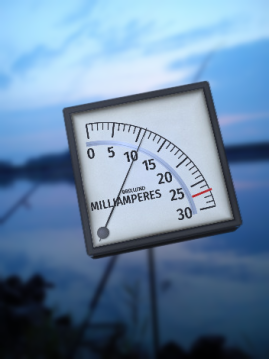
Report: 11,mA
